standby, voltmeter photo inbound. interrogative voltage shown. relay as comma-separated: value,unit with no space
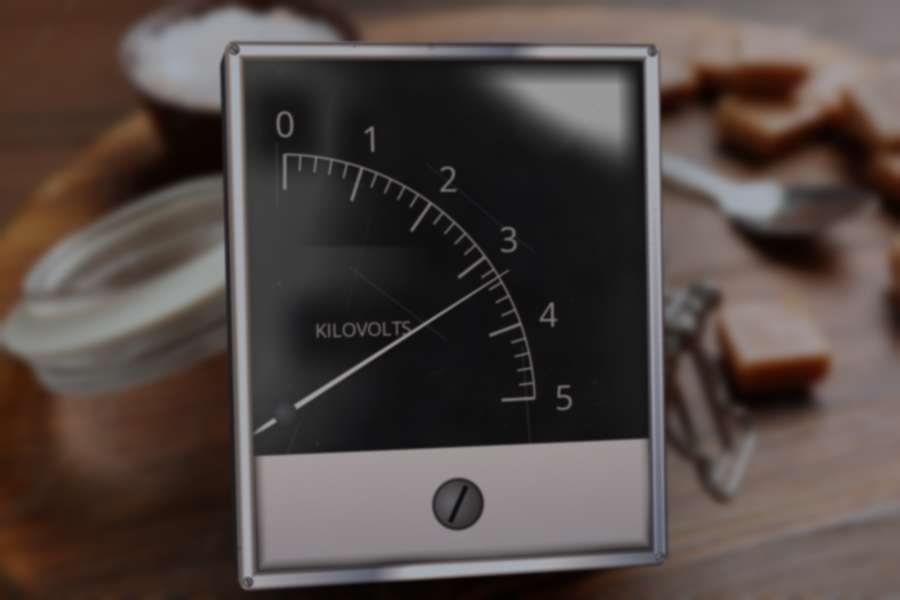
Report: 3.3,kV
